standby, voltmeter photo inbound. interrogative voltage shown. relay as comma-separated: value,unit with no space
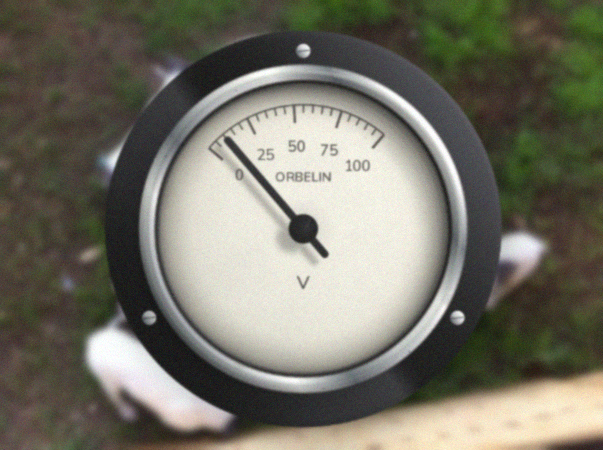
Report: 10,V
